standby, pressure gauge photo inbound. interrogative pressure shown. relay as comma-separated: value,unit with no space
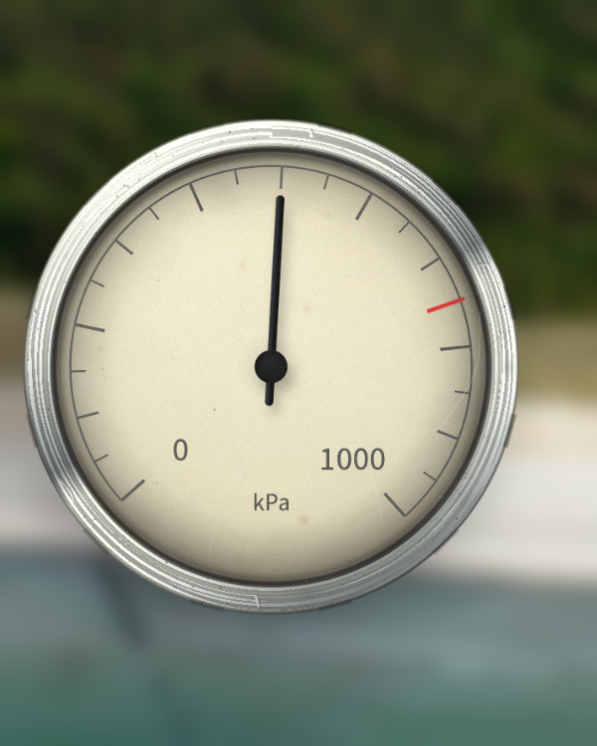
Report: 500,kPa
